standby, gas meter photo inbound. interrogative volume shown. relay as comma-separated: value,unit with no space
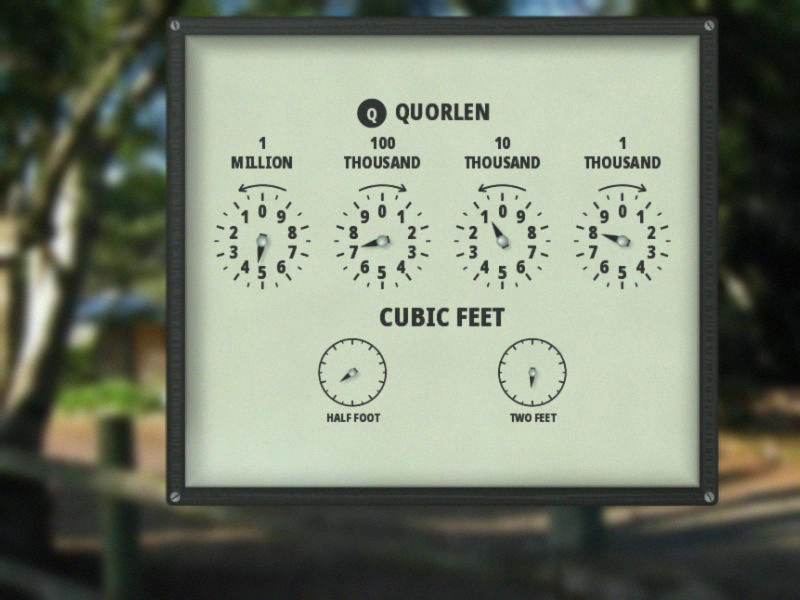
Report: 470800,ft³
